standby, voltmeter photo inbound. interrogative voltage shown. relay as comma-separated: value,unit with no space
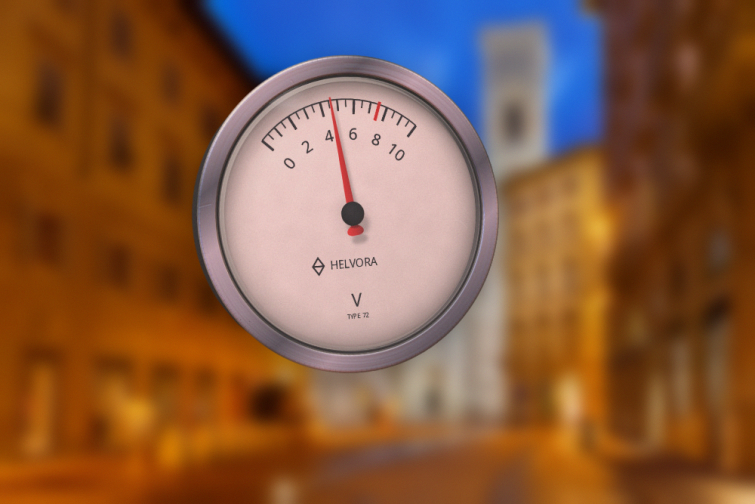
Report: 4.5,V
